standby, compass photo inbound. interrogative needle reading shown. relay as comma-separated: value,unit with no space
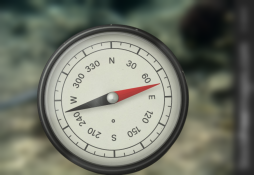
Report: 75,°
